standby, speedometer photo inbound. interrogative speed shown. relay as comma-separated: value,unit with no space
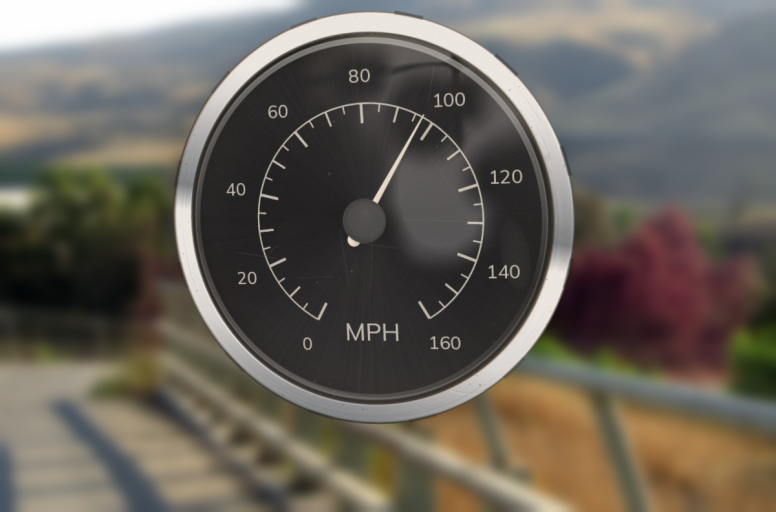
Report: 97.5,mph
